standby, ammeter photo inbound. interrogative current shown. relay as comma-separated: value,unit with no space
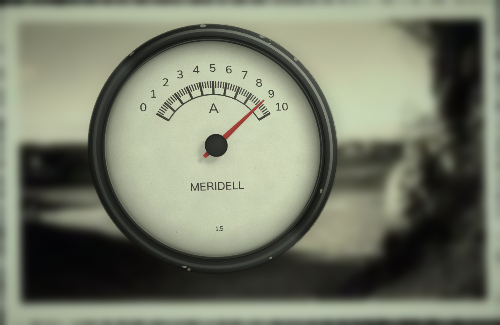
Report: 9,A
